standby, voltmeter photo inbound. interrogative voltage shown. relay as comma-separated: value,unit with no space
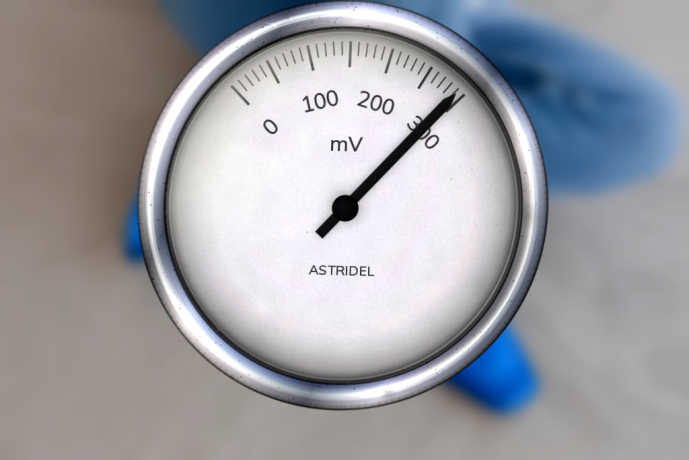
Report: 290,mV
